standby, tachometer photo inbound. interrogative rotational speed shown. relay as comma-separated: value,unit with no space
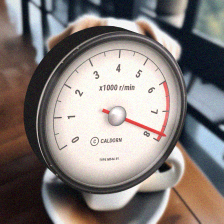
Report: 7750,rpm
